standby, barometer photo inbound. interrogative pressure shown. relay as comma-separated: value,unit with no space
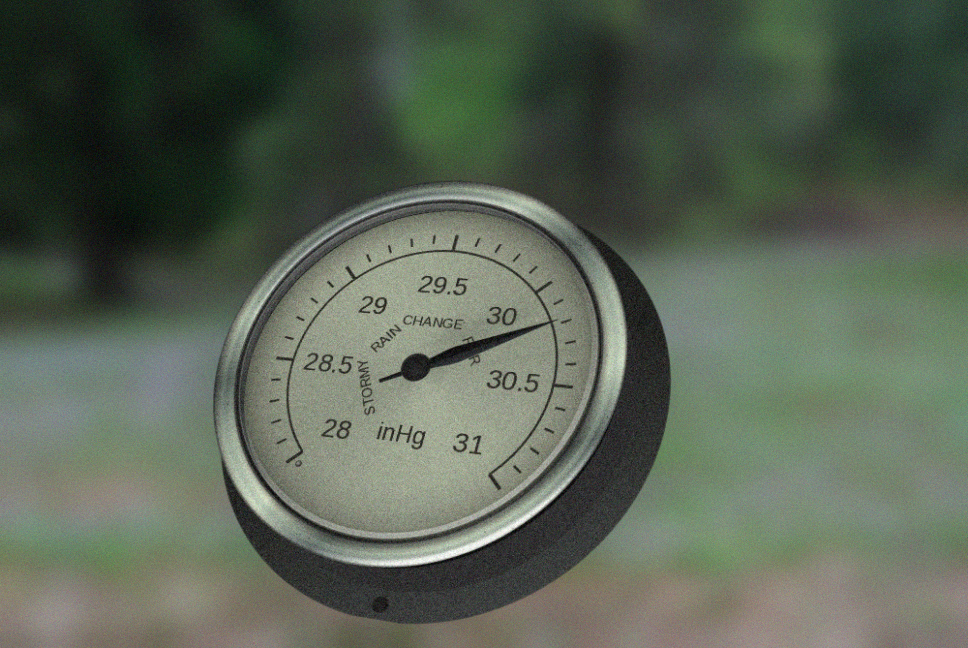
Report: 30.2,inHg
